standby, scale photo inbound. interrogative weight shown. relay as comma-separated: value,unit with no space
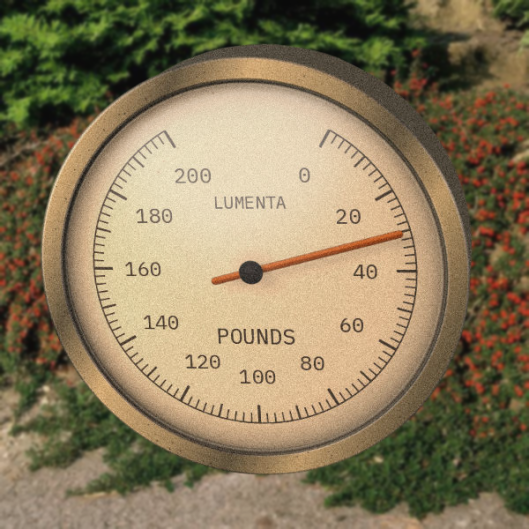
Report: 30,lb
